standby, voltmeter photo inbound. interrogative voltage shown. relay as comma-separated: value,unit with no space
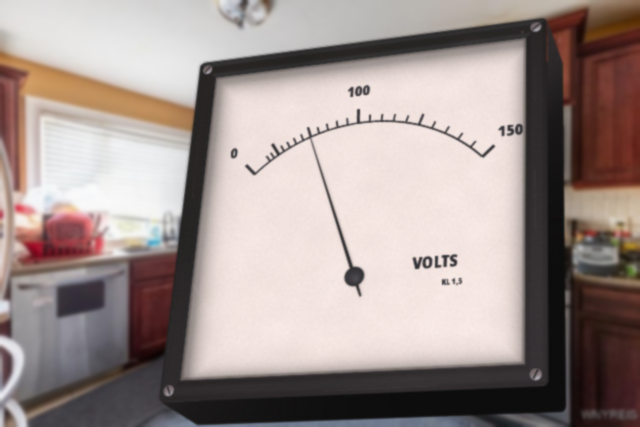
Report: 75,V
